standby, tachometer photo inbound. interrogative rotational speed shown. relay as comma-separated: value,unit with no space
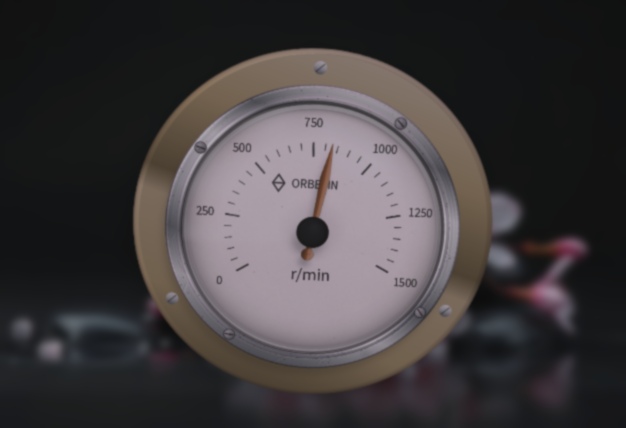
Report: 825,rpm
